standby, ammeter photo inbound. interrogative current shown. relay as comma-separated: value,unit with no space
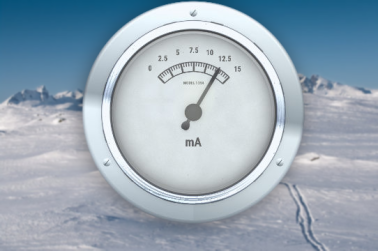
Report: 12.5,mA
